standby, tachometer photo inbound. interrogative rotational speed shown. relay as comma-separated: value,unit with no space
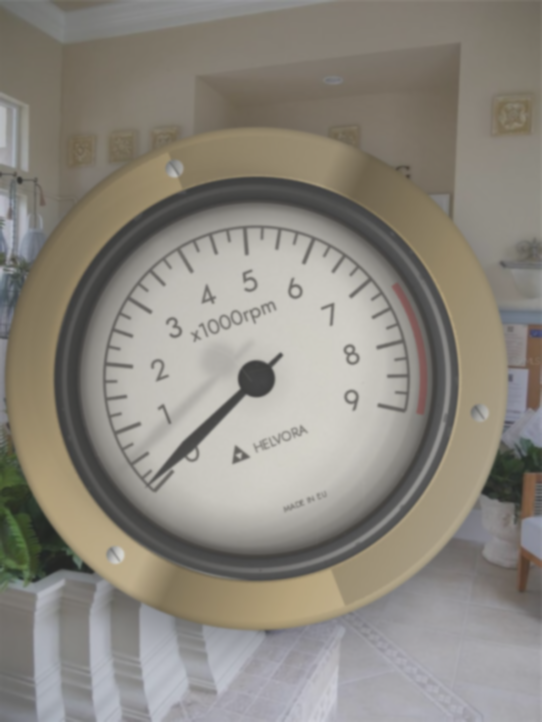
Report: 125,rpm
